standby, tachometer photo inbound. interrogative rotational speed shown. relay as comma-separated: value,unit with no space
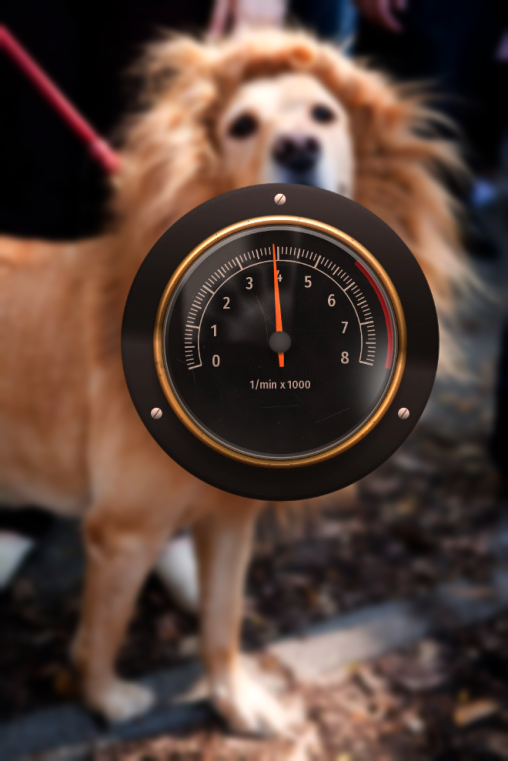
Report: 3900,rpm
